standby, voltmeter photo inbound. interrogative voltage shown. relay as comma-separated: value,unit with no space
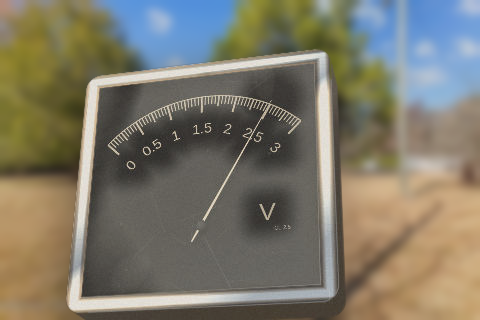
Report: 2.5,V
